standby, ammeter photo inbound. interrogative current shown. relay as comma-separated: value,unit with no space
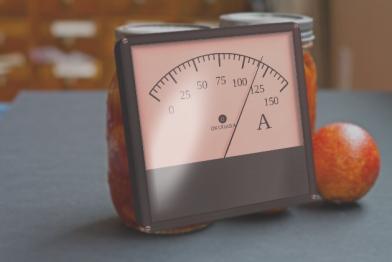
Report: 115,A
